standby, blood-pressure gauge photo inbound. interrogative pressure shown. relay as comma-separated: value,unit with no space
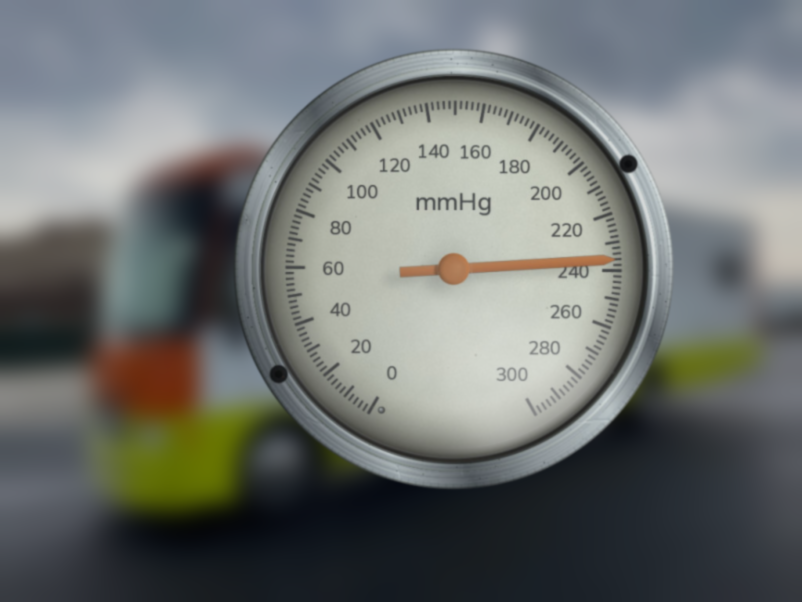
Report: 236,mmHg
